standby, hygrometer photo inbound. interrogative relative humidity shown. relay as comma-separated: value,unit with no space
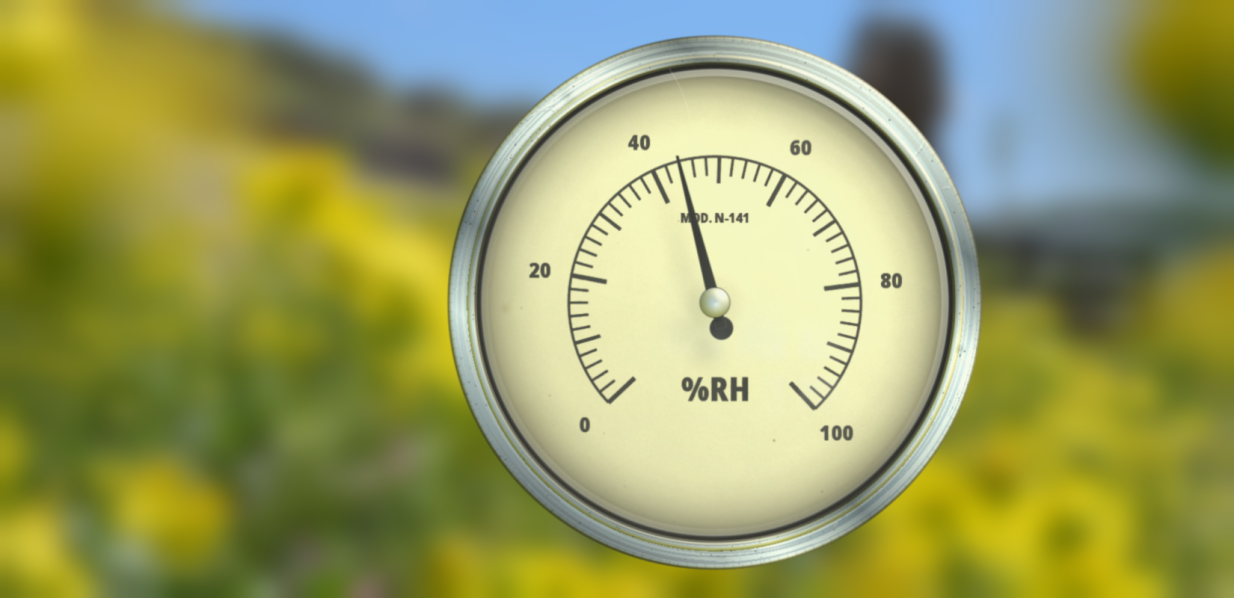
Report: 44,%
